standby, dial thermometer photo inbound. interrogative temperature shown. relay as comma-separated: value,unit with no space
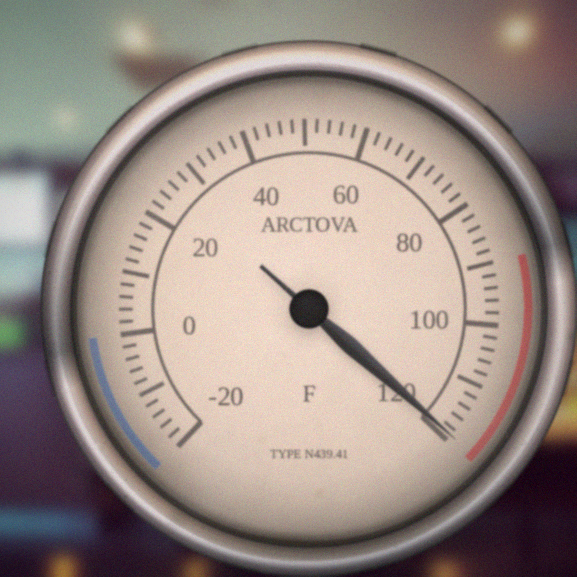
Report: 119,°F
